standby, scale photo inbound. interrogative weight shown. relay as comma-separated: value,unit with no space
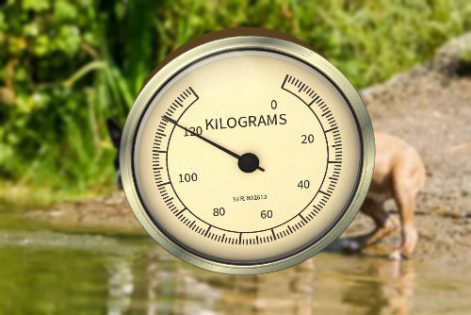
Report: 120,kg
